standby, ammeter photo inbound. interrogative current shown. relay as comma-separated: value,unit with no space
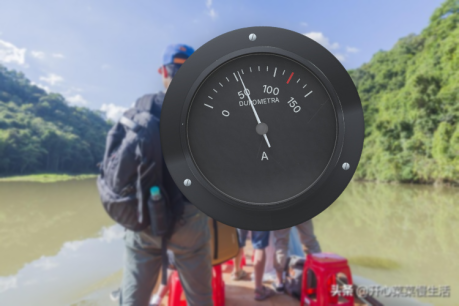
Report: 55,A
